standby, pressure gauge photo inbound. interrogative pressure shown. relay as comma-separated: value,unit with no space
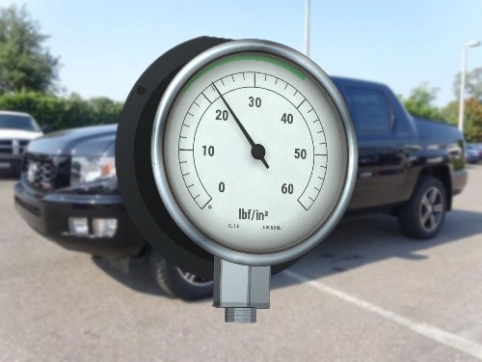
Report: 22,psi
